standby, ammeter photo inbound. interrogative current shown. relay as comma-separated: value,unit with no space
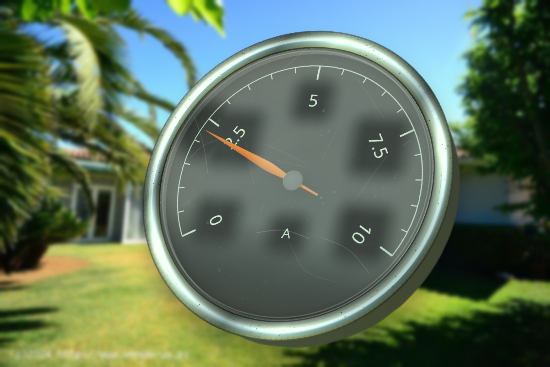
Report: 2.25,A
